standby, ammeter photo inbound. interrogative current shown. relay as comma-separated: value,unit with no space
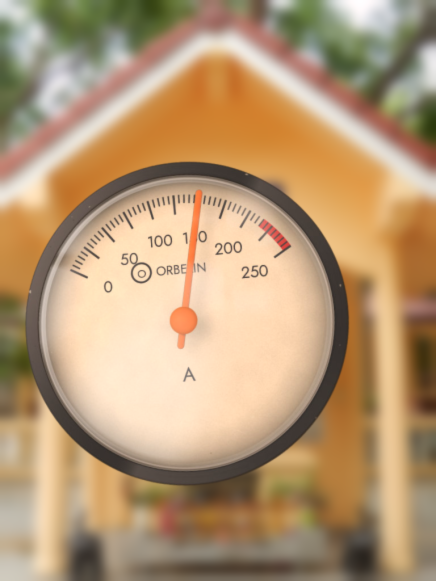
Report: 150,A
